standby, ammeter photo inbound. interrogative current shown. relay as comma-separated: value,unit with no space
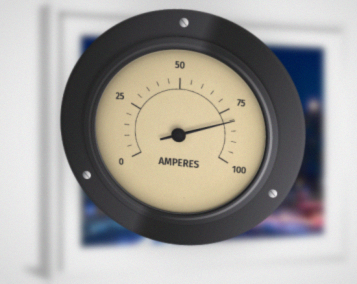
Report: 80,A
